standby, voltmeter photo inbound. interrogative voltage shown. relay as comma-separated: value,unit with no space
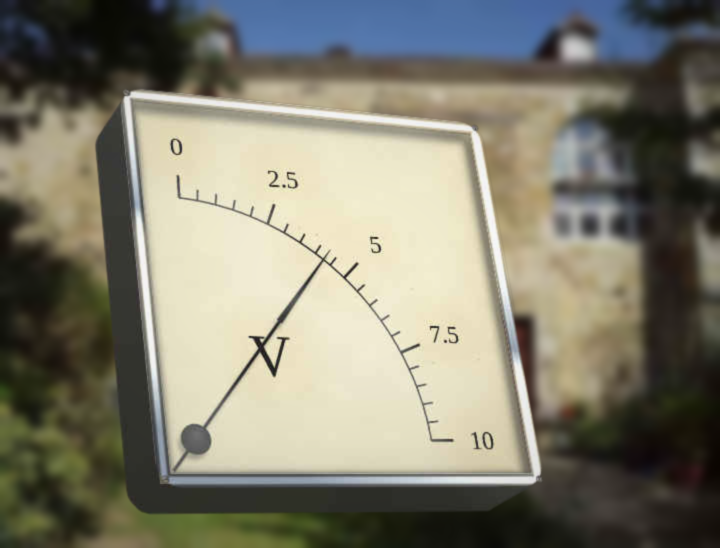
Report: 4.25,V
